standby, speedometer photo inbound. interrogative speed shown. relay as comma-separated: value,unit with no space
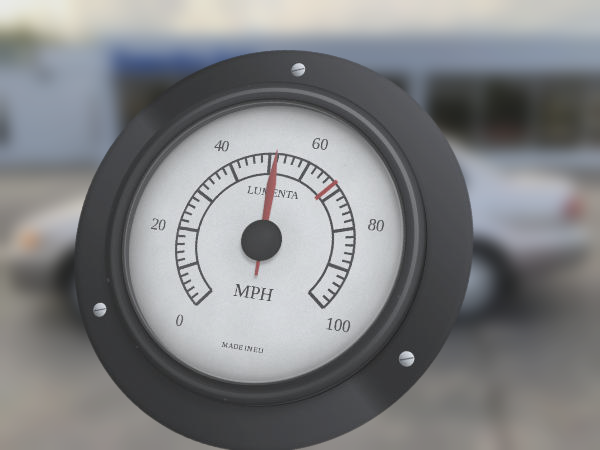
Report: 52,mph
